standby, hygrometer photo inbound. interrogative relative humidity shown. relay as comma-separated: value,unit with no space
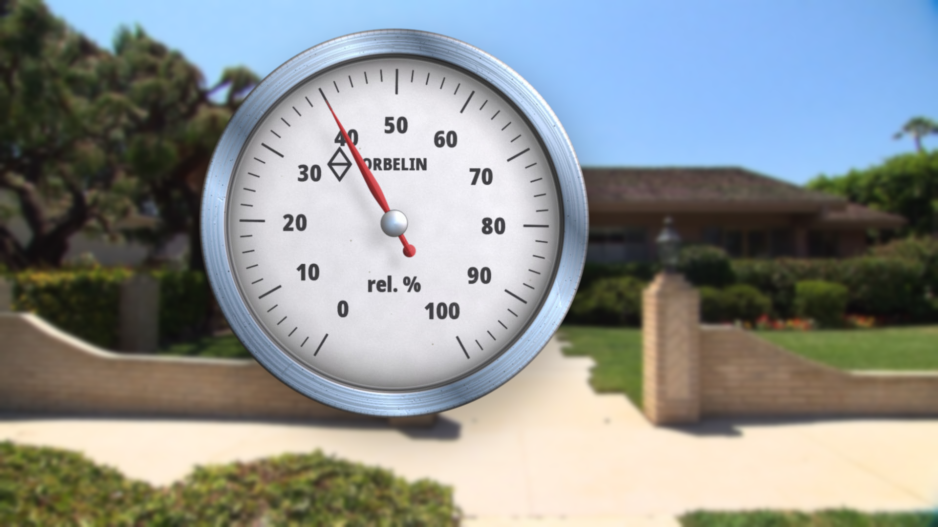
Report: 40,%
